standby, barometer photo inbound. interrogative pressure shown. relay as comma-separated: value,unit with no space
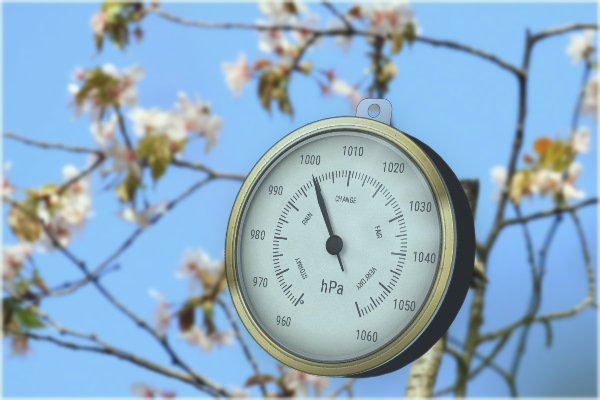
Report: 1000,hPa
